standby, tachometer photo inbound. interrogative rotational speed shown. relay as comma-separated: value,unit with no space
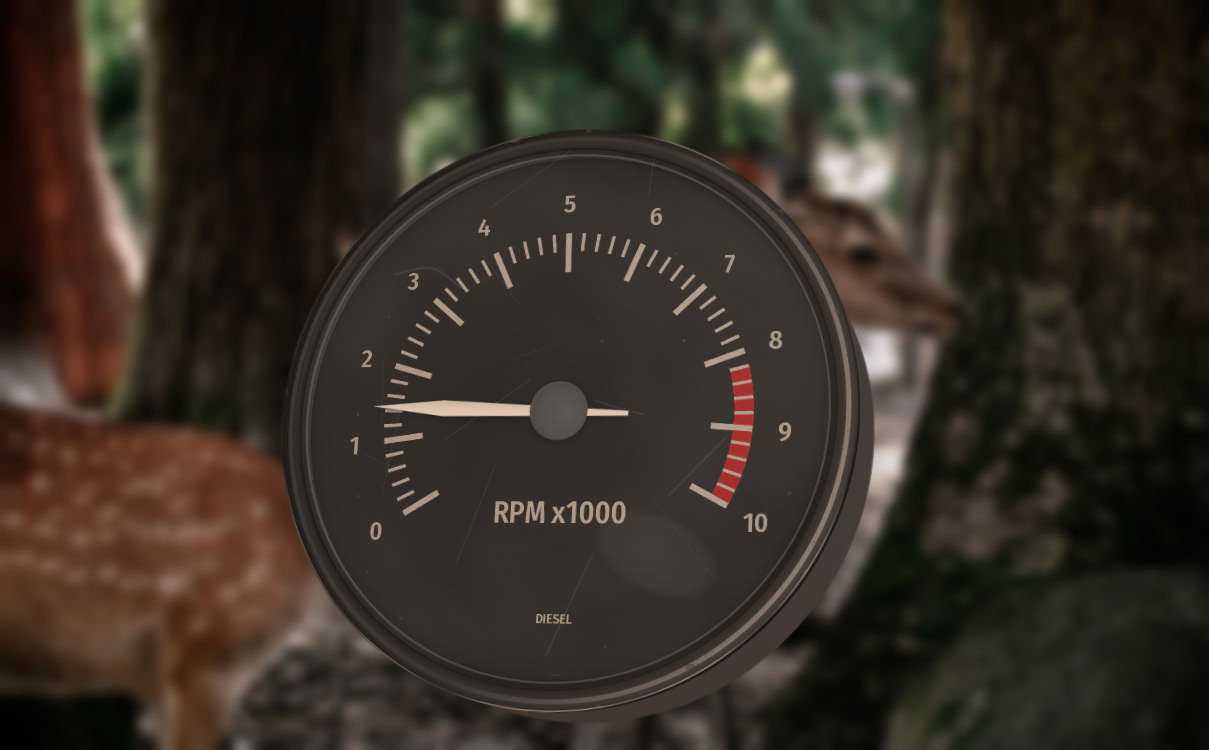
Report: 1400,rpm
